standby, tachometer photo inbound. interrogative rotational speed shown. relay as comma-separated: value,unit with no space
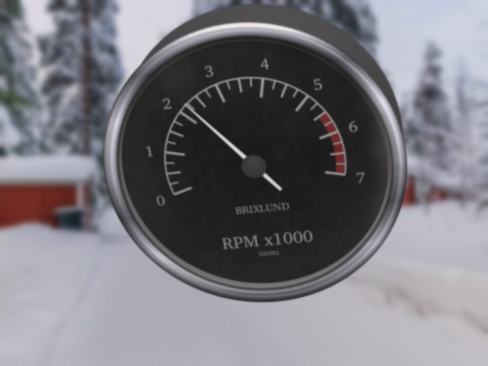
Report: 2250,rpm
